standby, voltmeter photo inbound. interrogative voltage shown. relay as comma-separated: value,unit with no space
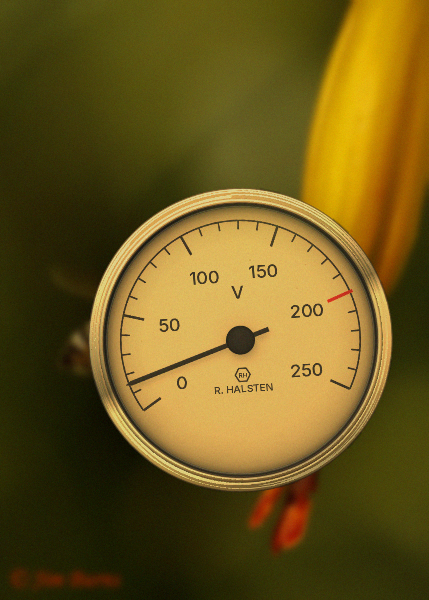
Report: 15,V
